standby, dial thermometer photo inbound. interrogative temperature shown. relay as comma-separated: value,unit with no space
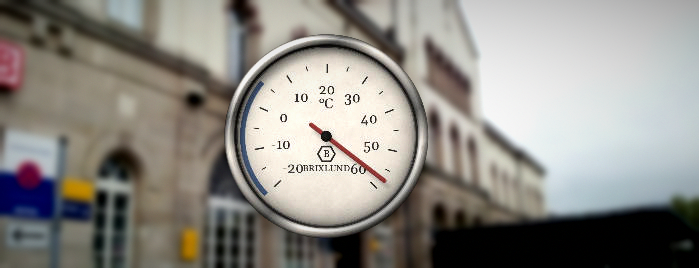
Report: 57.5,°C
